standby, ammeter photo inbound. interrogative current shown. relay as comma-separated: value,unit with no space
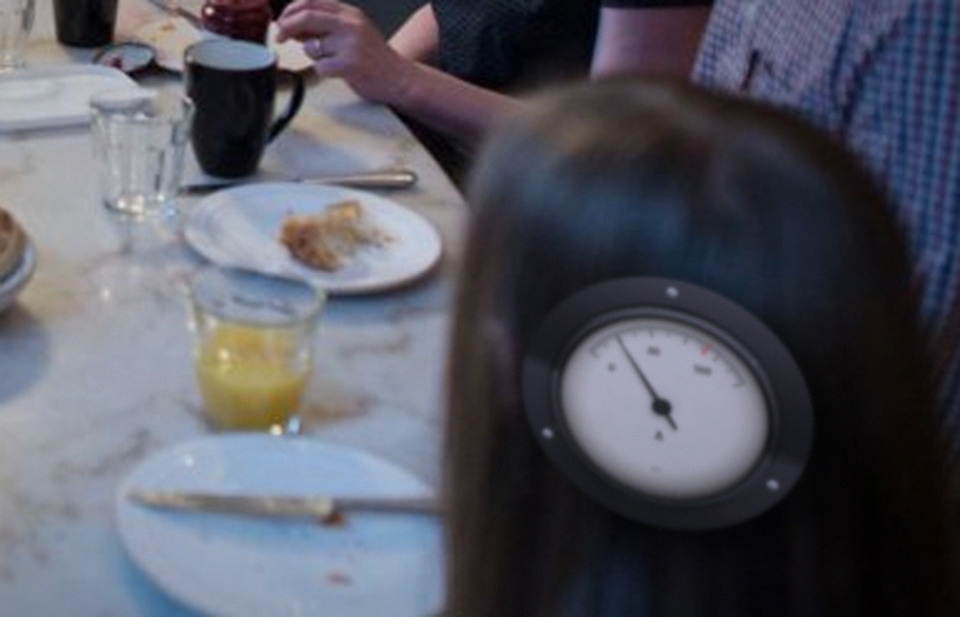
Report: 40,A
